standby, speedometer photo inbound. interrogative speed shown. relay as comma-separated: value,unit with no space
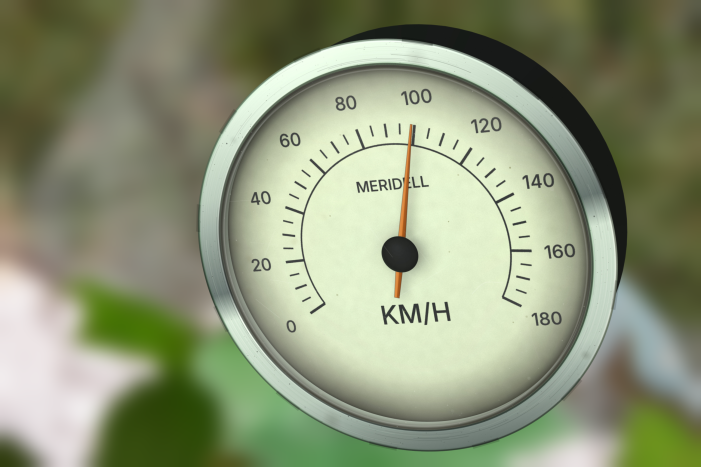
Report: 100,km/h
